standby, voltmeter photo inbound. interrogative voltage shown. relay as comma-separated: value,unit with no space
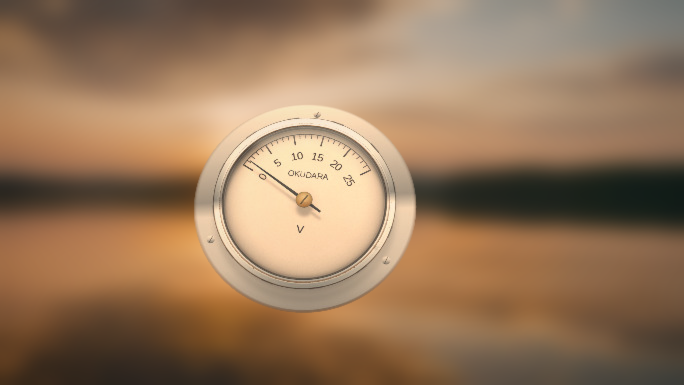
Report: 1,V
